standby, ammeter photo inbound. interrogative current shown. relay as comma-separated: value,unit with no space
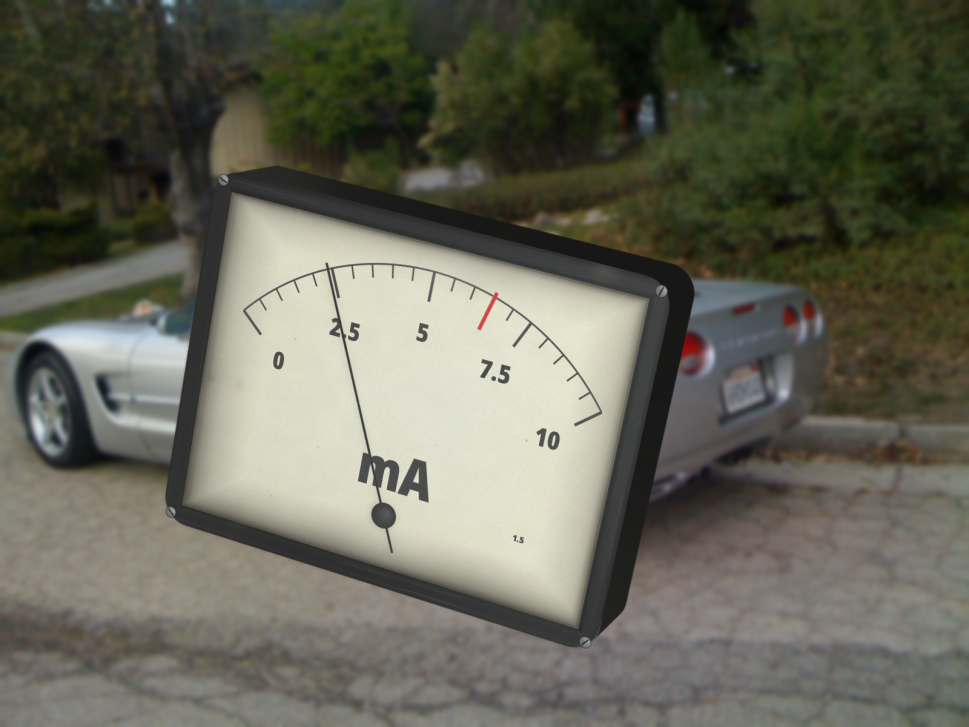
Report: 2.5,mA
